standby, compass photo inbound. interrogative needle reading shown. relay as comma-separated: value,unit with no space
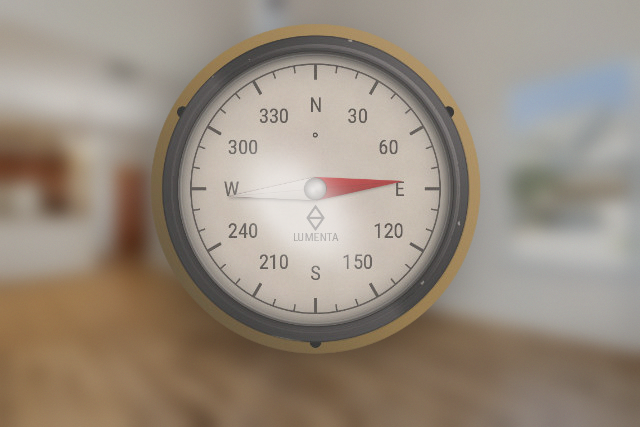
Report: 85,°
